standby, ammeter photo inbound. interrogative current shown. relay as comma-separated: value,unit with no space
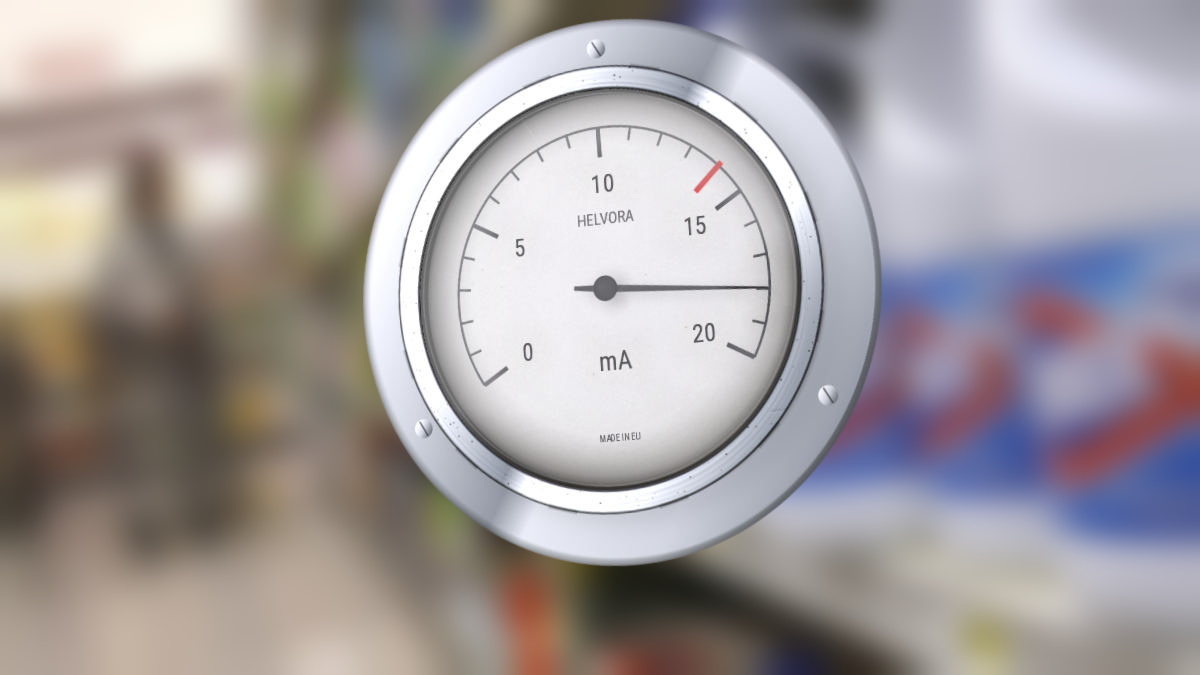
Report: 18,mA
